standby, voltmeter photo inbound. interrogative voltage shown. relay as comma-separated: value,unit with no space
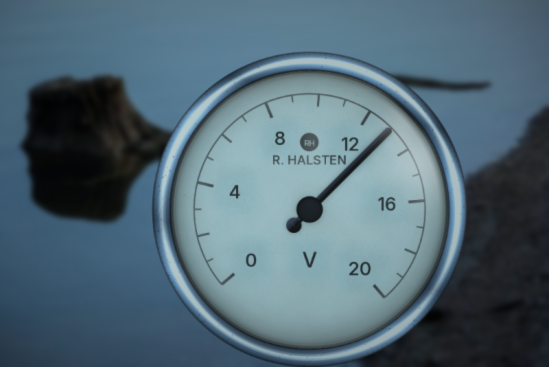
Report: 13,V
